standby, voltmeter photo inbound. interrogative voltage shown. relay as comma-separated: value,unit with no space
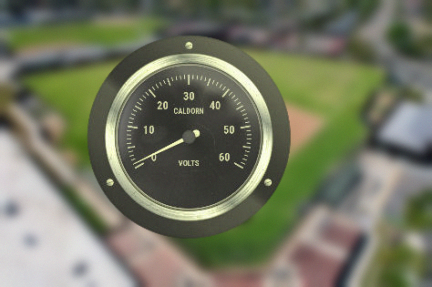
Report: 1,V
